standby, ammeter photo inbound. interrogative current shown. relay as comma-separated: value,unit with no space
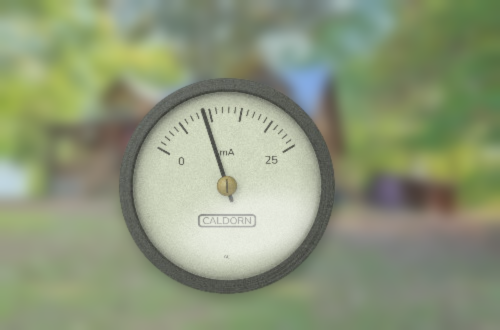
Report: 9,mA
